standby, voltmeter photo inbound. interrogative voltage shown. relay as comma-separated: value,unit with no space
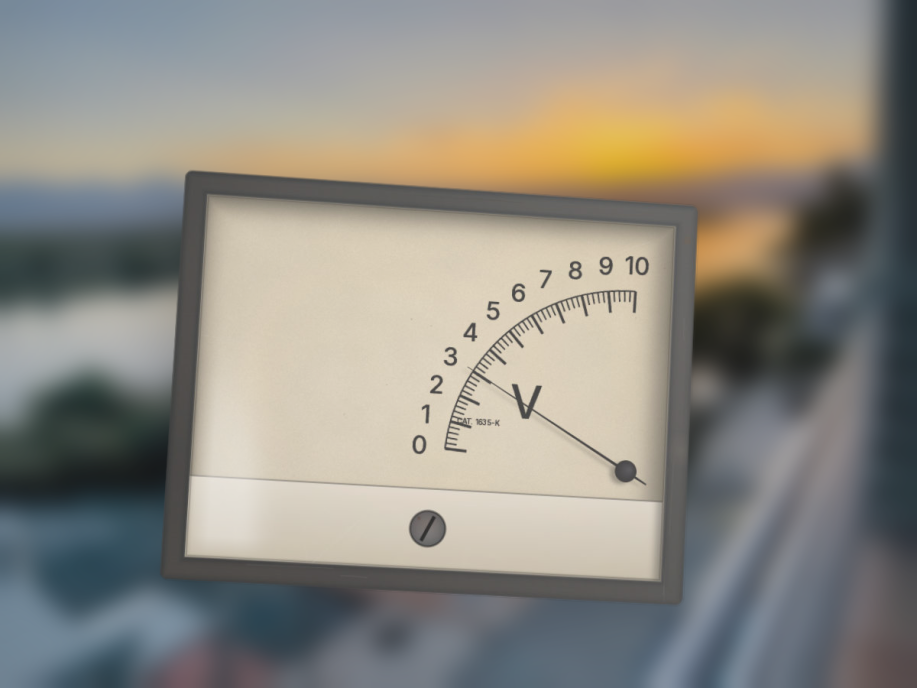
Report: 3,V
